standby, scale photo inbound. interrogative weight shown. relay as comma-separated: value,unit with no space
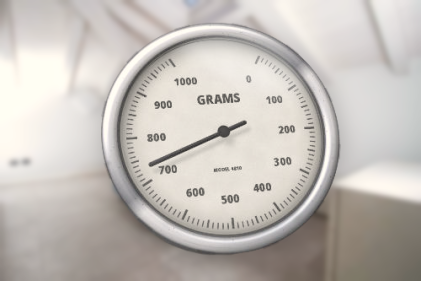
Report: 730,g
